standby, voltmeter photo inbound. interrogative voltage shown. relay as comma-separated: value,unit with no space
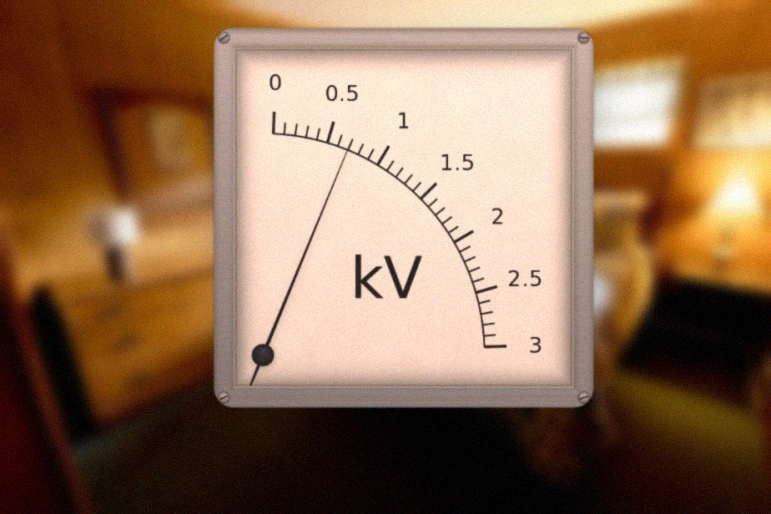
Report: 0.7,kV
